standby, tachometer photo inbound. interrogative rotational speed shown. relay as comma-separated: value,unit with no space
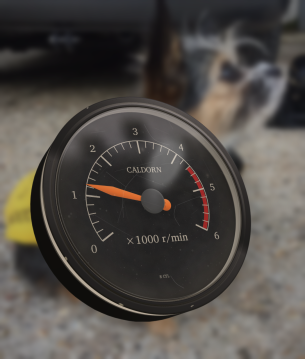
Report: 1200,rpm
